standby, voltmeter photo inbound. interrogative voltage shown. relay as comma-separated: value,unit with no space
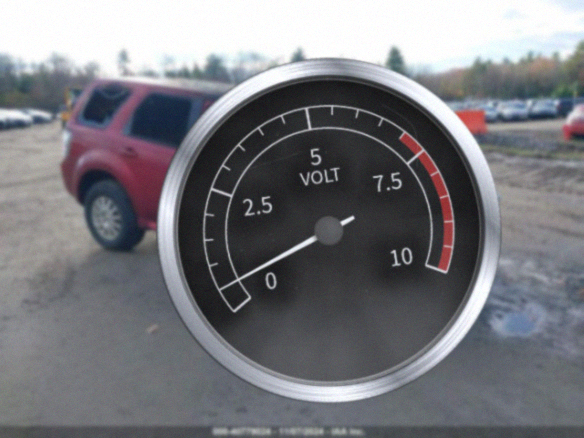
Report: 0.5,V
